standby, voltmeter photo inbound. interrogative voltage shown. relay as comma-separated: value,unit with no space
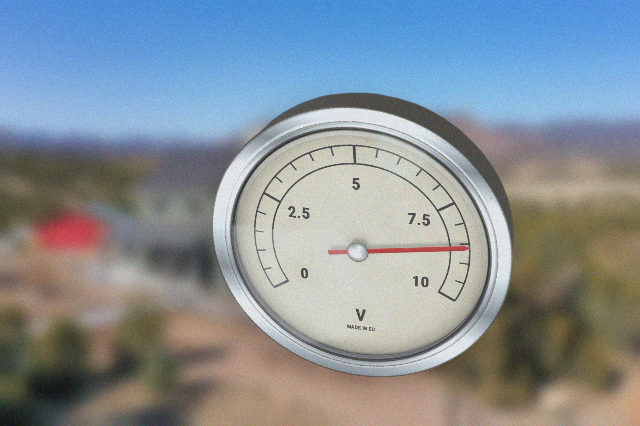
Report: 8.5,V
